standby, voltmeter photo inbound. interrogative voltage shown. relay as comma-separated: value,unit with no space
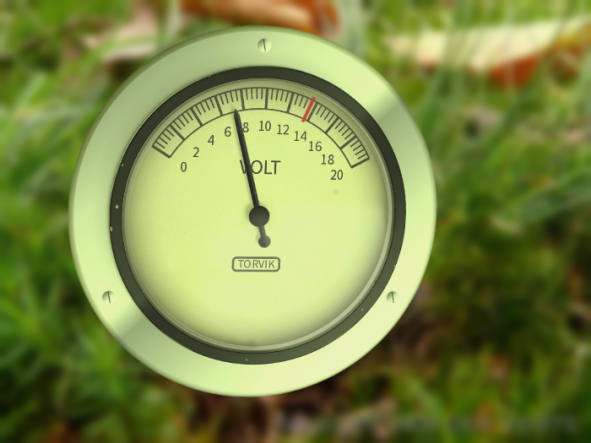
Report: 7.2,V
